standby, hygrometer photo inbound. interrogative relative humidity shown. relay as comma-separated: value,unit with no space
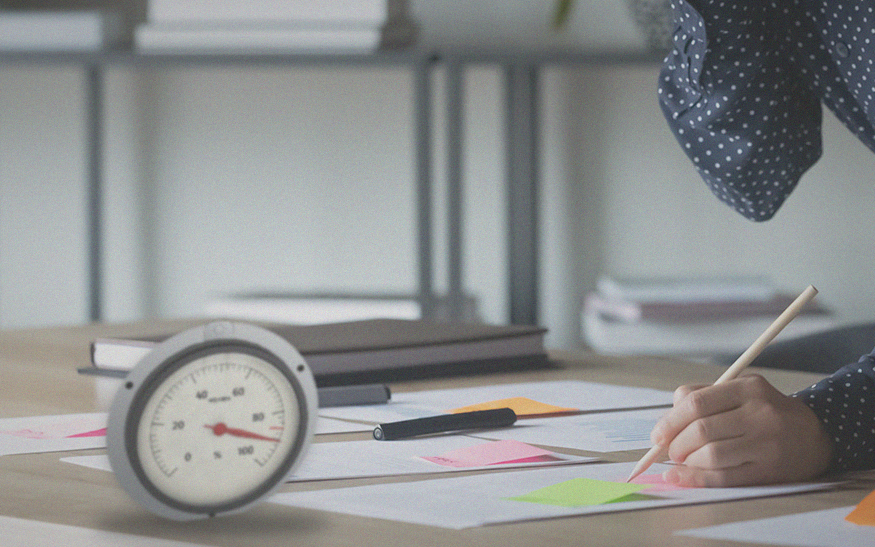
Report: 90,%
